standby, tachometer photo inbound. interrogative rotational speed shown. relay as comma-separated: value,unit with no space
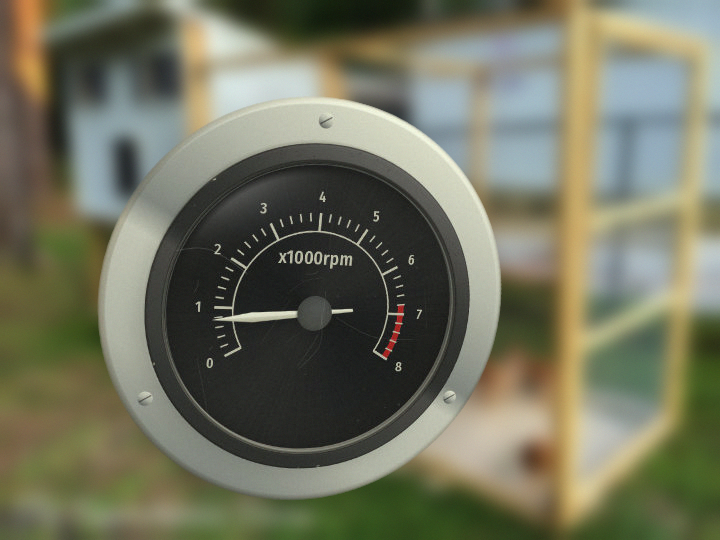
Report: 800,rpm
